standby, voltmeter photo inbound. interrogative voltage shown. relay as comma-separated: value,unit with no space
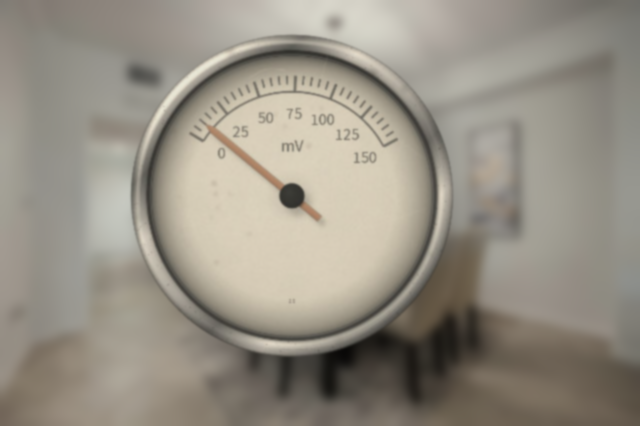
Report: 10,mV
